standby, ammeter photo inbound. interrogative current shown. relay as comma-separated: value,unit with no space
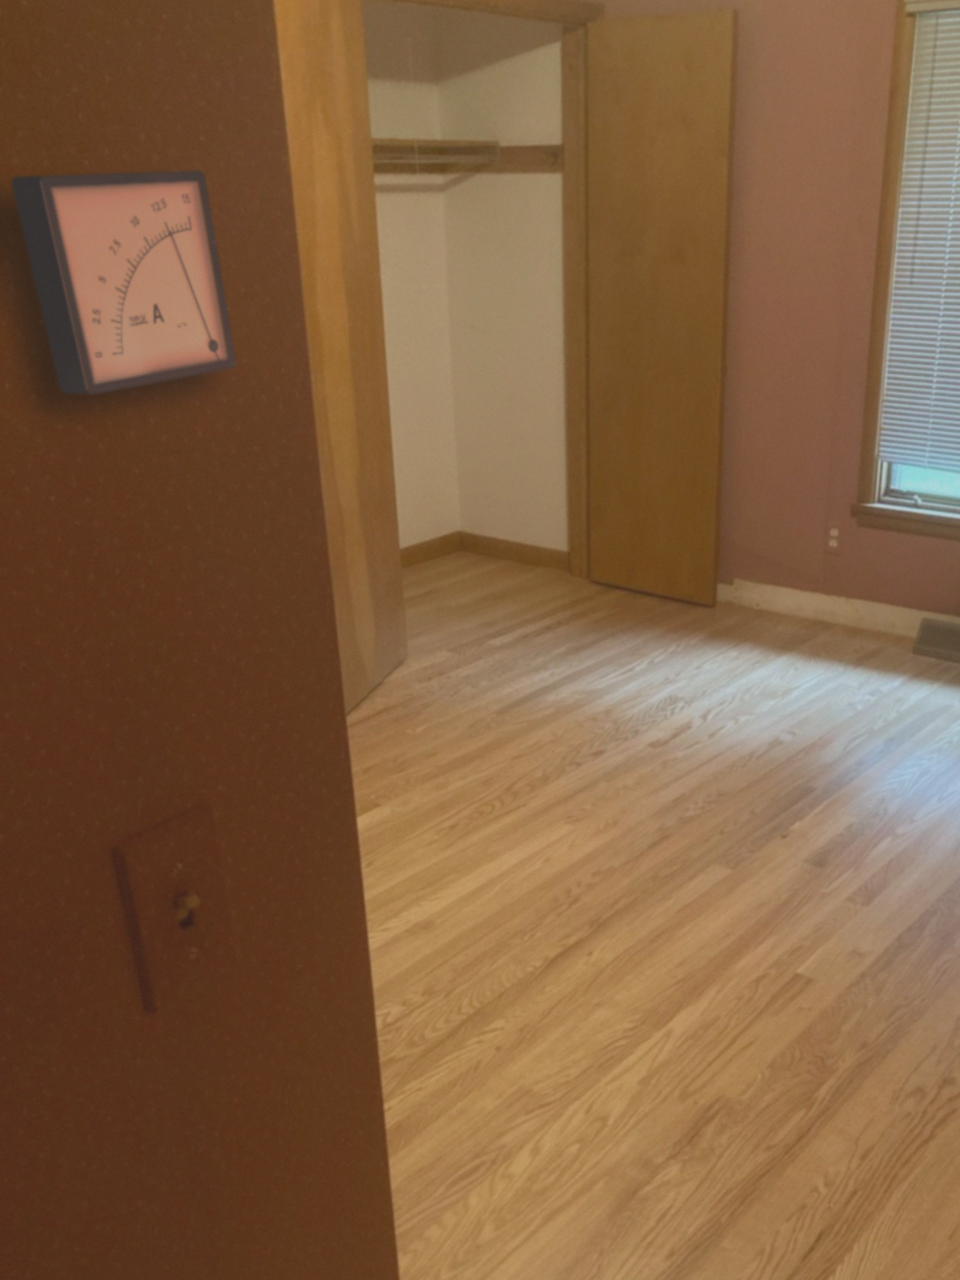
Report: 12.5,A
